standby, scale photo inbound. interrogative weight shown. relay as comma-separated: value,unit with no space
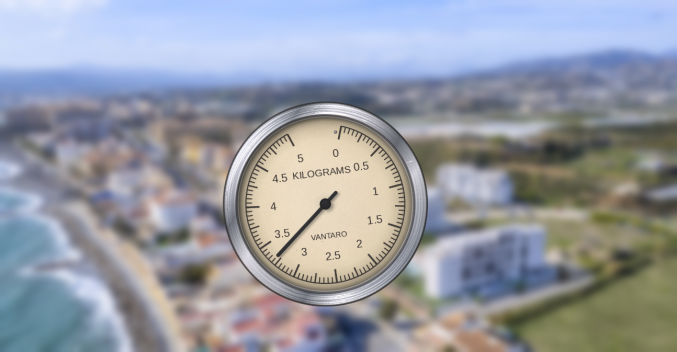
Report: 3.3,kg
